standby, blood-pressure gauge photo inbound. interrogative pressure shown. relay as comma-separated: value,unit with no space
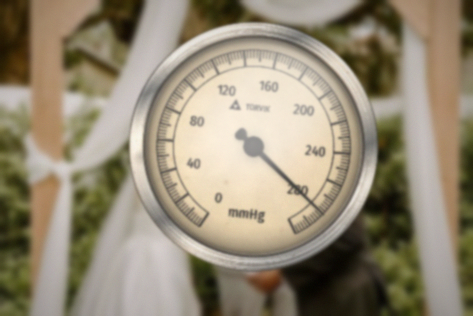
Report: 280,mmHg
